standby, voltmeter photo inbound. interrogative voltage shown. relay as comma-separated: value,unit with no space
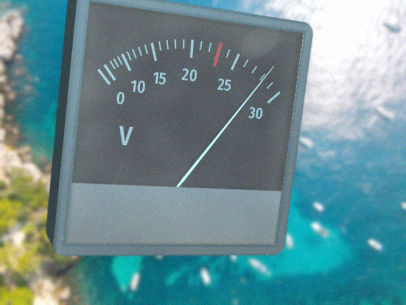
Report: 28,V
